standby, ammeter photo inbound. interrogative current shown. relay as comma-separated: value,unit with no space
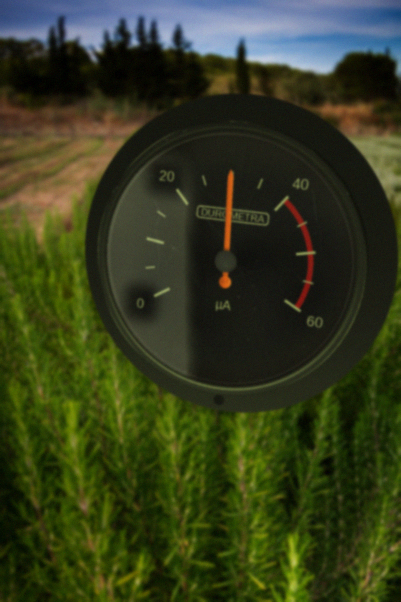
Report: 30,µA
